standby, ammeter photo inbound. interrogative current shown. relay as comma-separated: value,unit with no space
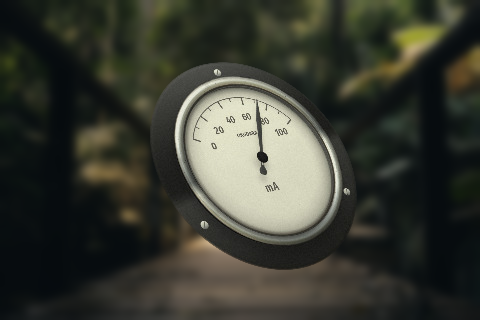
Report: 70,mA
